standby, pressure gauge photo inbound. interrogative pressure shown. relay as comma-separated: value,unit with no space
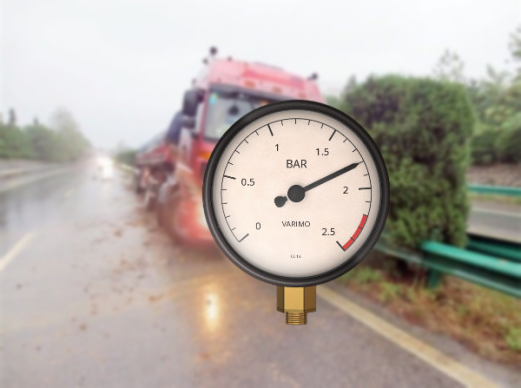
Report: 1.8,bar
